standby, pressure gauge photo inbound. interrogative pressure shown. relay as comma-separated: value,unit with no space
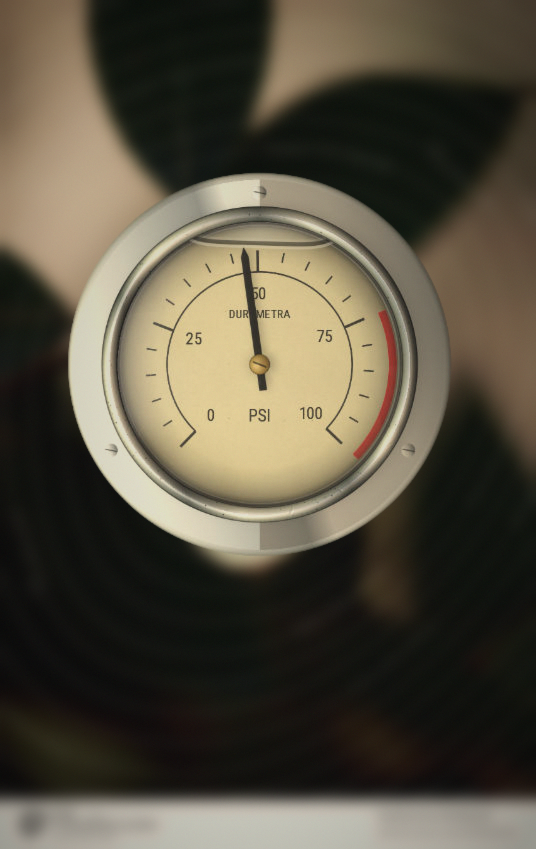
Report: 47.5,psi
